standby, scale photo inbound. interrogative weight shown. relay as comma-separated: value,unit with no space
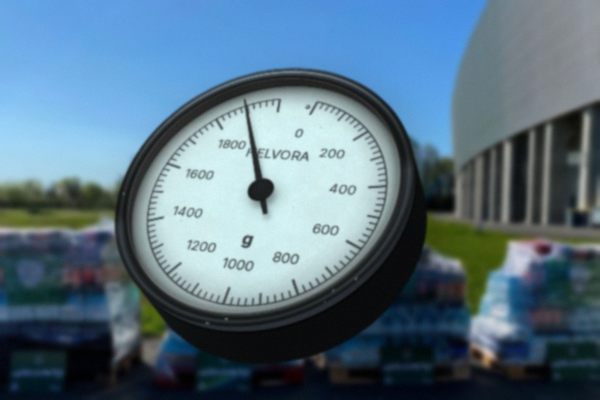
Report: 1900,g
